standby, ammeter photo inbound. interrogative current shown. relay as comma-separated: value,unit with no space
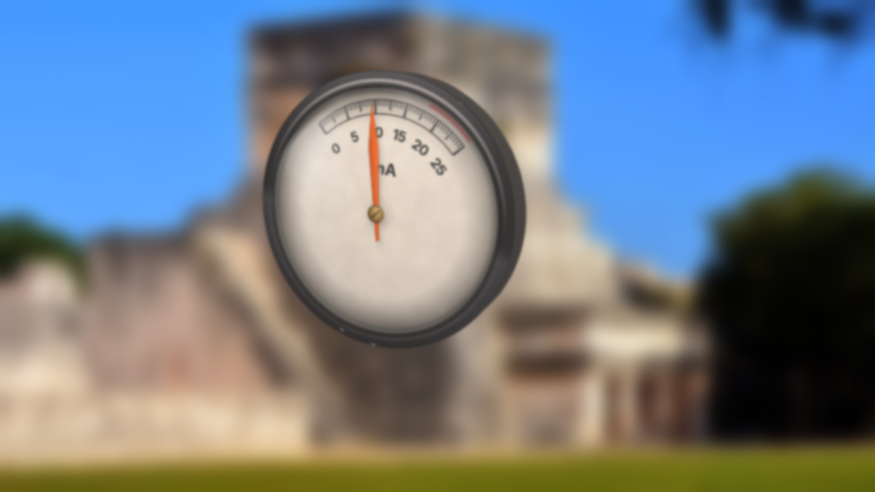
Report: 10,mA
